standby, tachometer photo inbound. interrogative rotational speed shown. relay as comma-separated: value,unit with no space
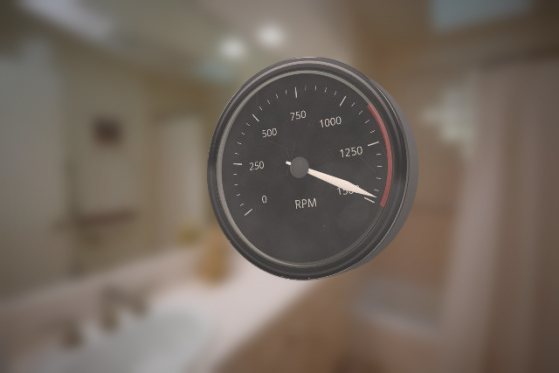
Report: 1475,rpm
